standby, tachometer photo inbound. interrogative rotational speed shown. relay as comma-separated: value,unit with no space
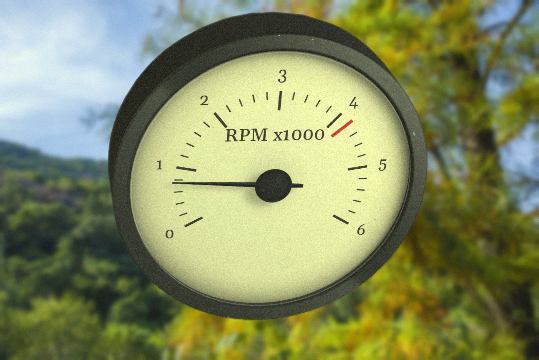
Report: 800,rpm
